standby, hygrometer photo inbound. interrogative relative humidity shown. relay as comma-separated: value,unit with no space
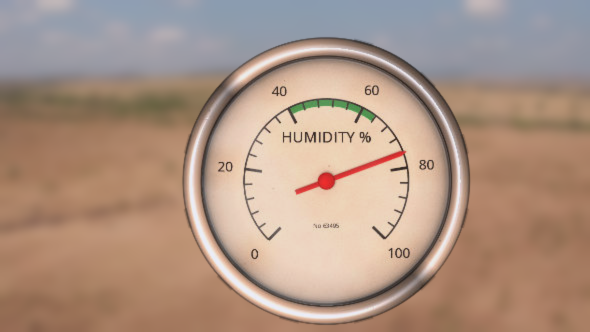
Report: 76,%
